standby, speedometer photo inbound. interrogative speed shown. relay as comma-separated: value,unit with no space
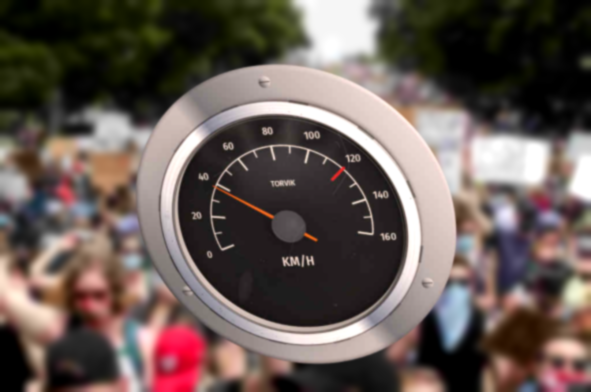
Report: 40,km/h
